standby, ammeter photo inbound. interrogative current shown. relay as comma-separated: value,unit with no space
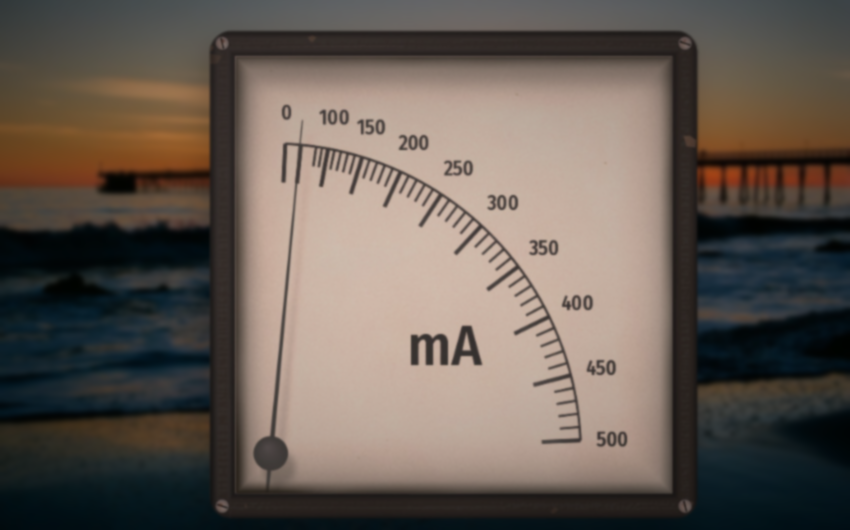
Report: 50,mA
